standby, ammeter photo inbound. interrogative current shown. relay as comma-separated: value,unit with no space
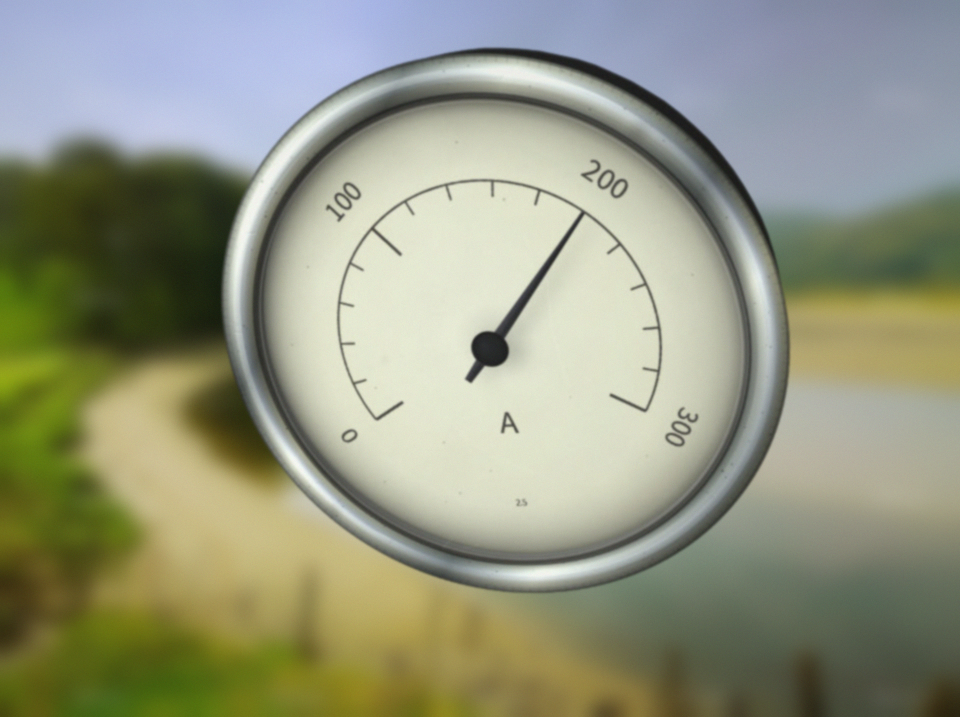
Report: 200,A
